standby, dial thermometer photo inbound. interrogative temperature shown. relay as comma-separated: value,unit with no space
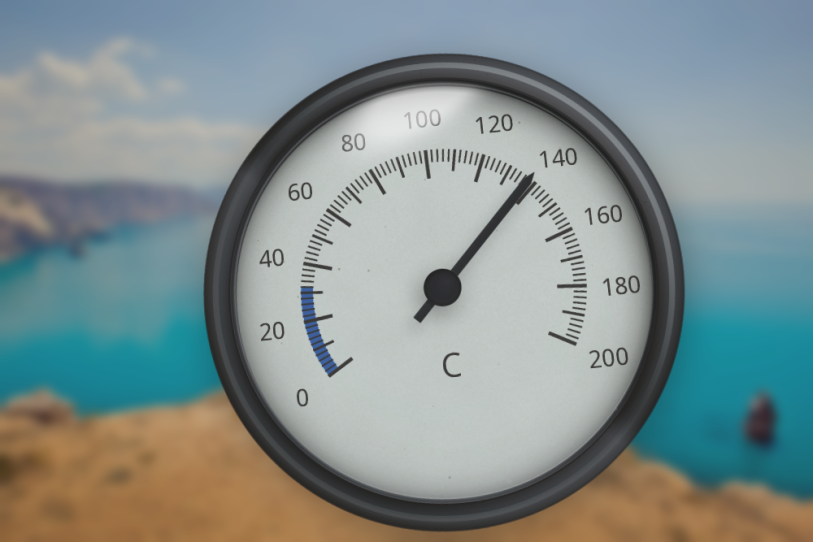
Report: 138,°C
